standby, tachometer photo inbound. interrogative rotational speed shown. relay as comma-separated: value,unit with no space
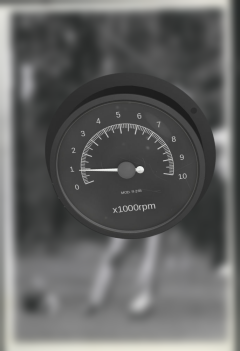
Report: 1000,rpm
